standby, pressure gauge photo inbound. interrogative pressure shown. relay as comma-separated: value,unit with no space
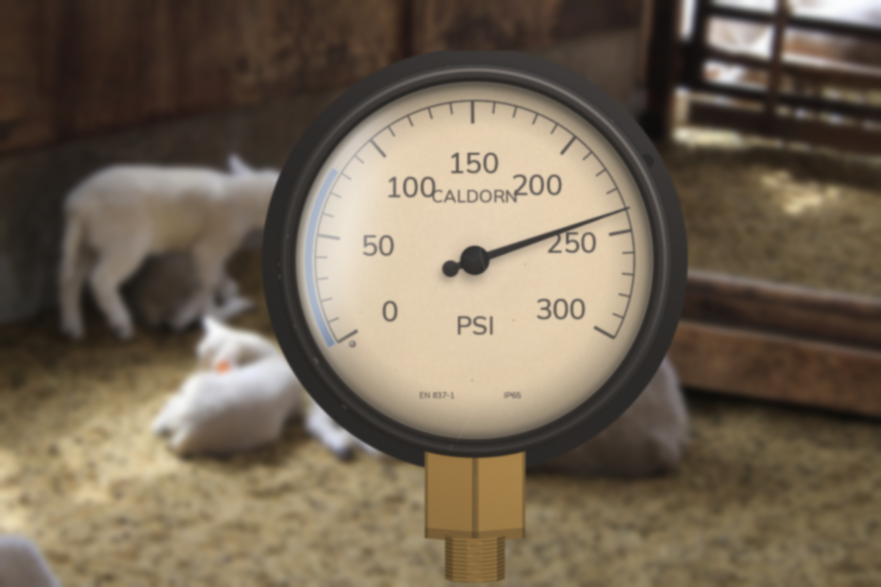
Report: 240,psi
